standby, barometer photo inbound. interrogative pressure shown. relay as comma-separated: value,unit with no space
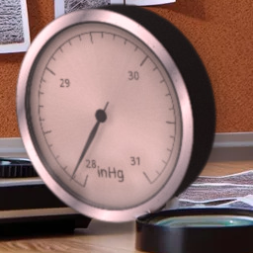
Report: 28.1,inHg
